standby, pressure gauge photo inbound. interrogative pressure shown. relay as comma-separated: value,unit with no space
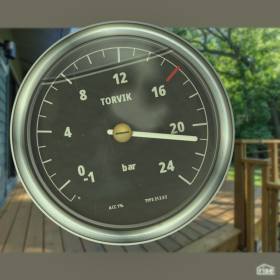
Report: 21,bar
